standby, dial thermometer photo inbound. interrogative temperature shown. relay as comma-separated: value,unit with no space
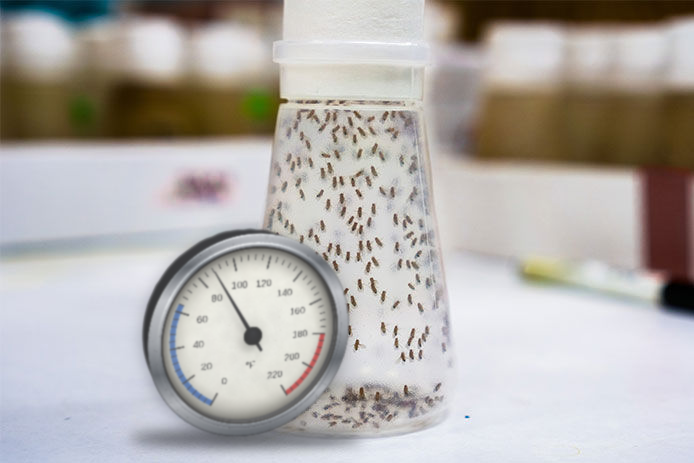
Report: 88,°F
